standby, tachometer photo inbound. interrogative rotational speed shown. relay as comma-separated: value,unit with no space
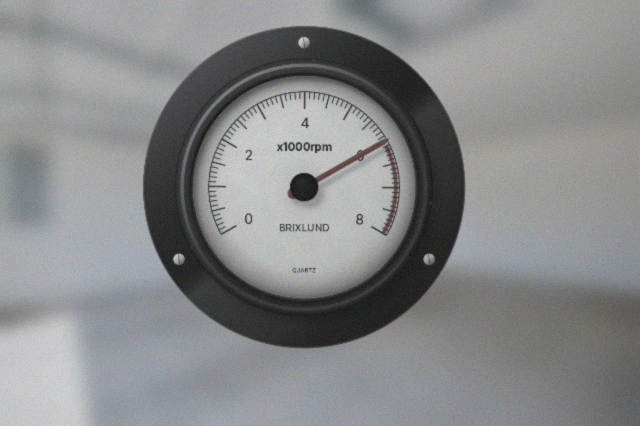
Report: 6000,rpm
